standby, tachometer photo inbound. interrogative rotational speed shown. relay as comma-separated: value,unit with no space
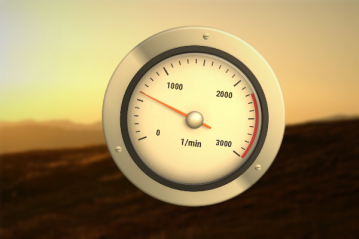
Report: 600,rpm
